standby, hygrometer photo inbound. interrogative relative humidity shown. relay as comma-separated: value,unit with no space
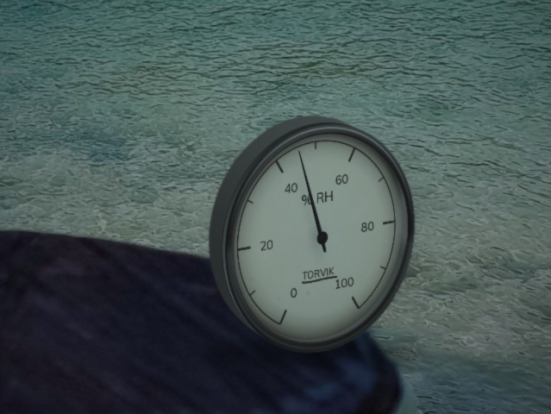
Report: 45,%
